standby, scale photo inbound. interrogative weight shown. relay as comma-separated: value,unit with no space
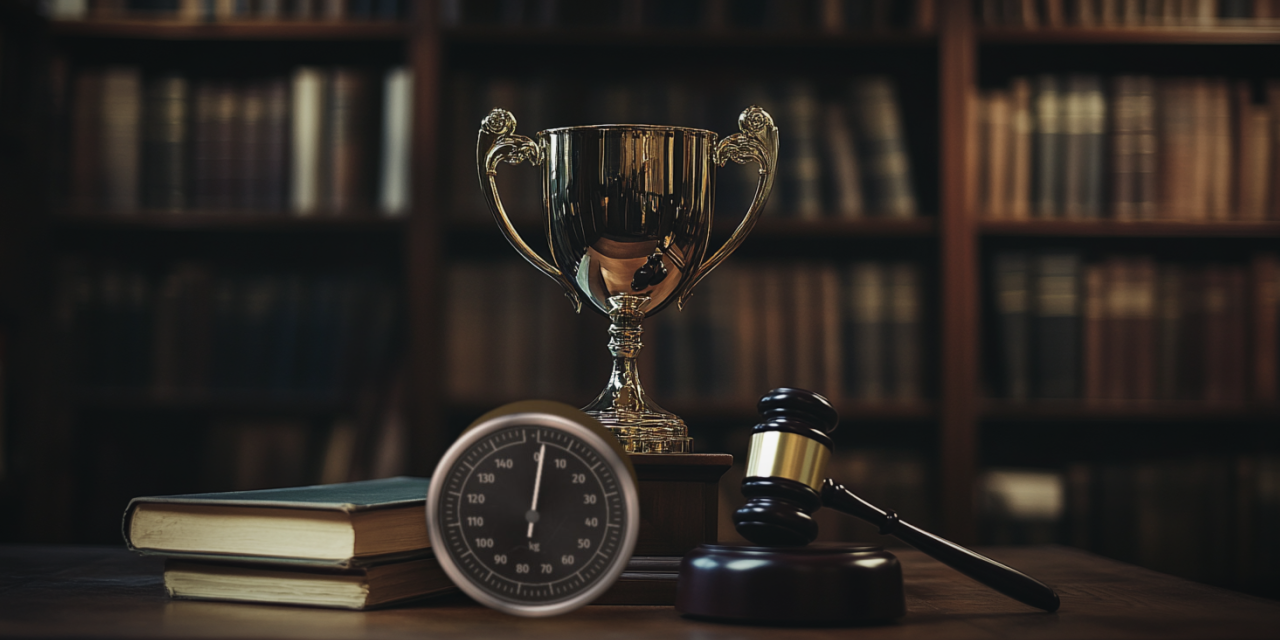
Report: 2,kg
